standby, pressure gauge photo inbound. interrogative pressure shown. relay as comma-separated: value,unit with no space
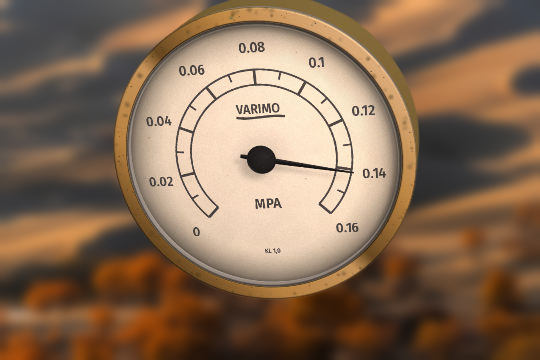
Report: 0.14,MPa
